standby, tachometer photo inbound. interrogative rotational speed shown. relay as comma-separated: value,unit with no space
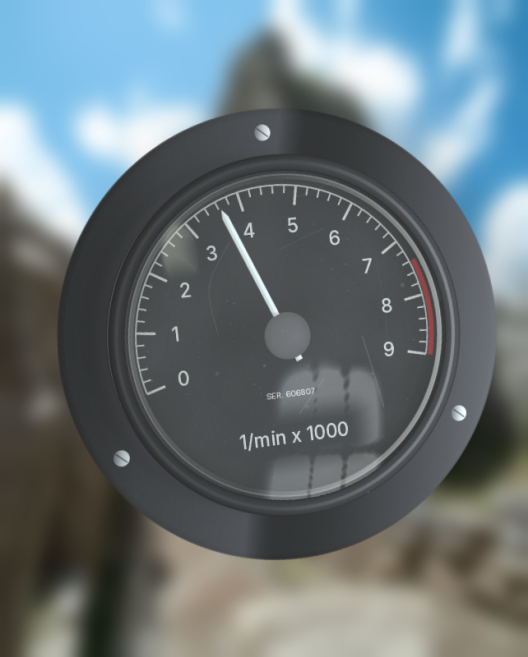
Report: 3600,rpm
